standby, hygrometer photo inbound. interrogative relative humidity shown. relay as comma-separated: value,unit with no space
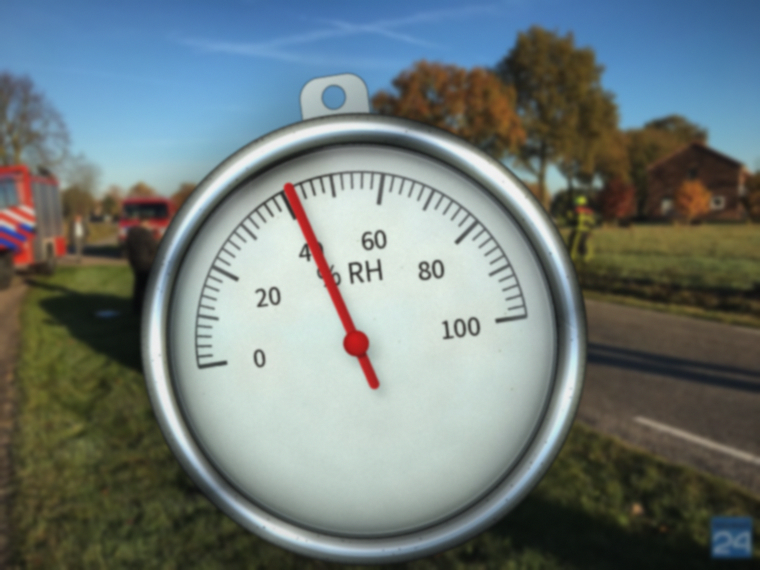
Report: 42,%
